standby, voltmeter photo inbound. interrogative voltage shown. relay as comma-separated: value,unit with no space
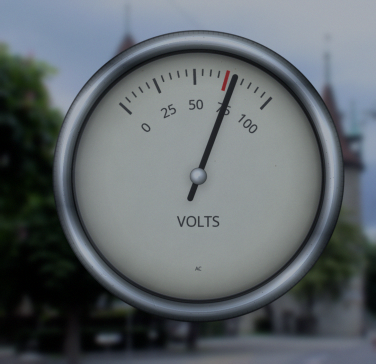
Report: 75,V
